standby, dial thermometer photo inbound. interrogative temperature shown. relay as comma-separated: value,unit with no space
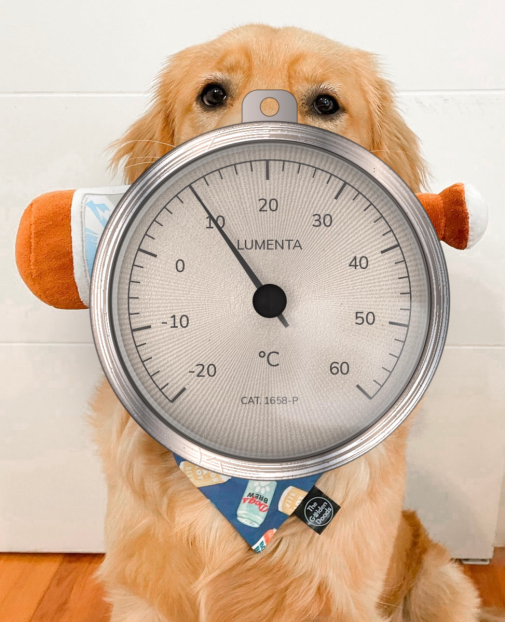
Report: 10,°C
